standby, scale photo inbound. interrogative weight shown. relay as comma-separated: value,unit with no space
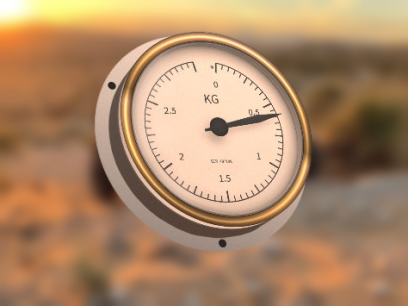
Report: 0.6,kg
